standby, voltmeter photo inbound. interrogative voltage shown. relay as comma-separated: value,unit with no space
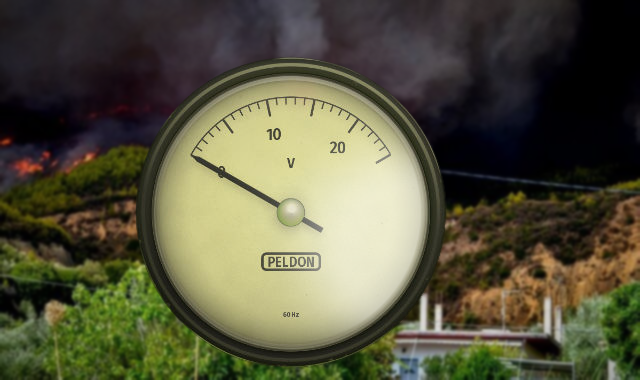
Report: 0,V
